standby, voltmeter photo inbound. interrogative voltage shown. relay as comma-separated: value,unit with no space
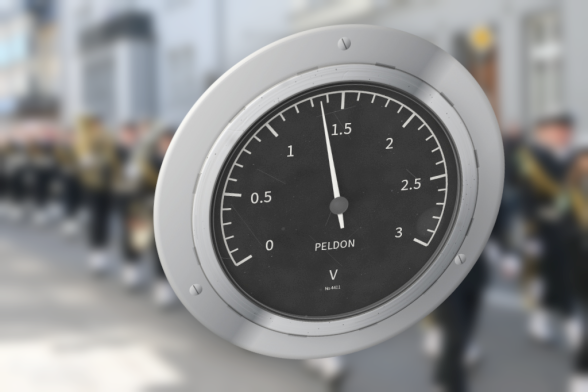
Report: 1.35,V
